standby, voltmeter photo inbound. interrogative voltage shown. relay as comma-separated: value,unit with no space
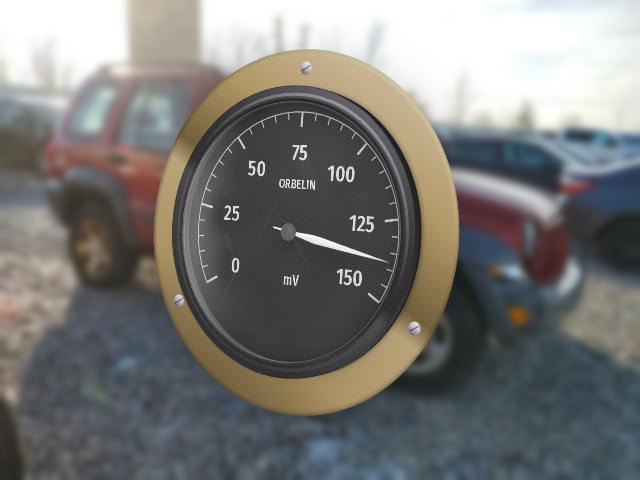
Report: 137.5,mV
